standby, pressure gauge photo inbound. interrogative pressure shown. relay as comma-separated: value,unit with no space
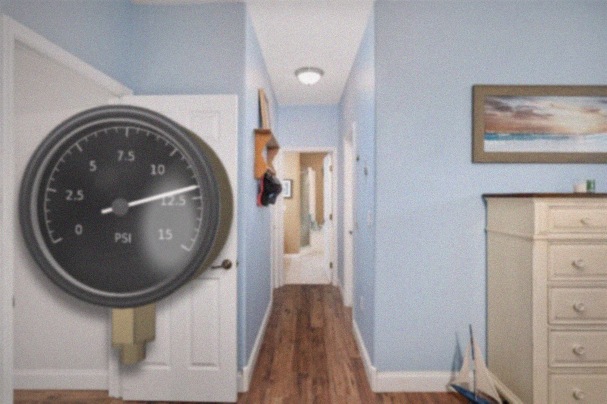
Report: 12,psi
